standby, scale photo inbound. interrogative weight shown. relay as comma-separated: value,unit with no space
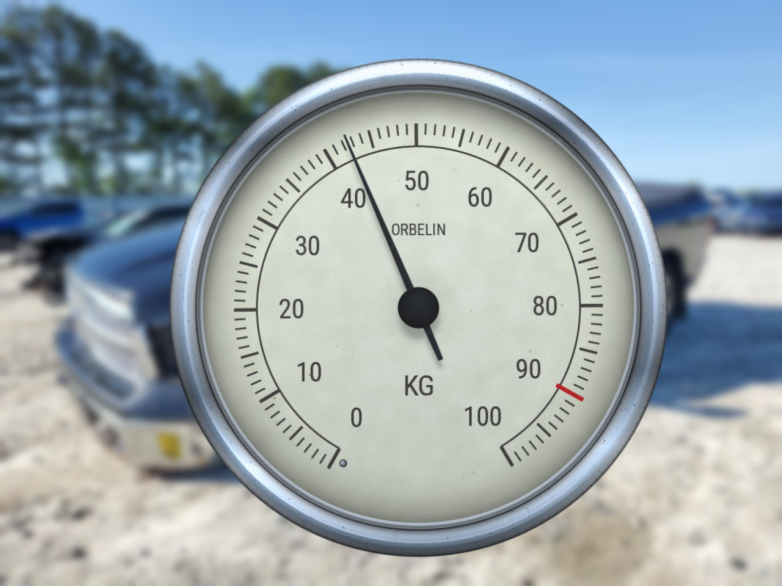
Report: 42.5,kg
